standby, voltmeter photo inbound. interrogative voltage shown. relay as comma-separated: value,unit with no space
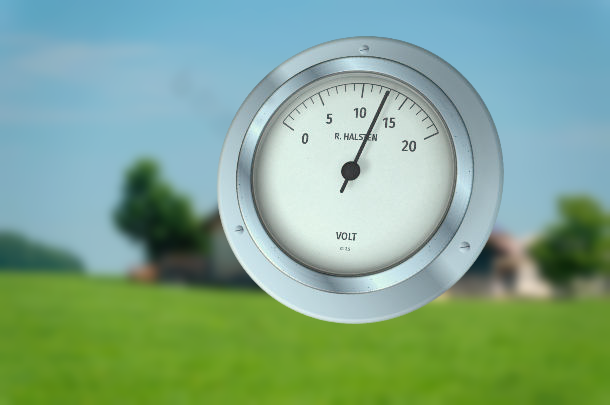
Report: 13,V
